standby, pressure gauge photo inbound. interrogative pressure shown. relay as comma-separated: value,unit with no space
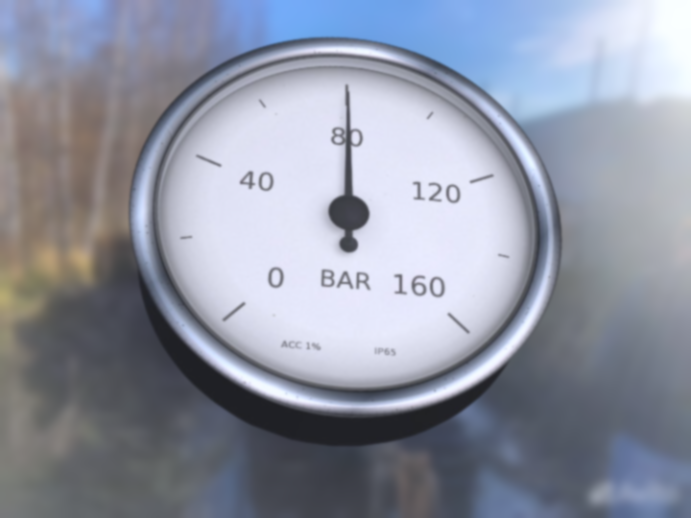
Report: 80,bar
